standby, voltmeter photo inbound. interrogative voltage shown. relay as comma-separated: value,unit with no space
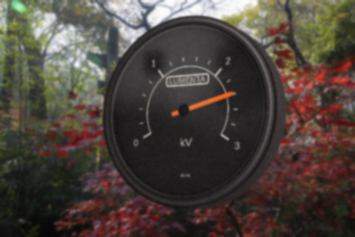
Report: 2.4,kV
